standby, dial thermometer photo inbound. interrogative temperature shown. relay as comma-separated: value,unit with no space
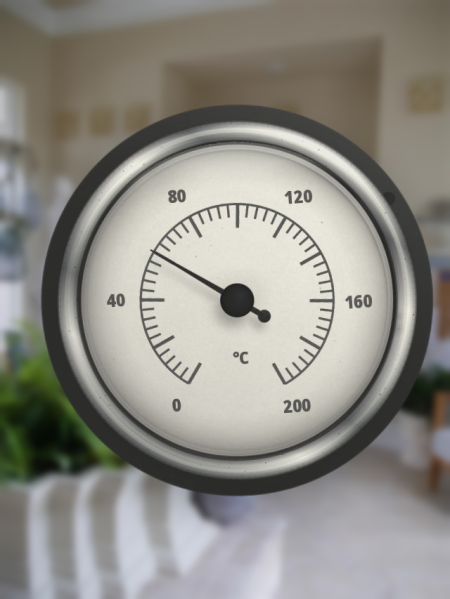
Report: 60,°C
